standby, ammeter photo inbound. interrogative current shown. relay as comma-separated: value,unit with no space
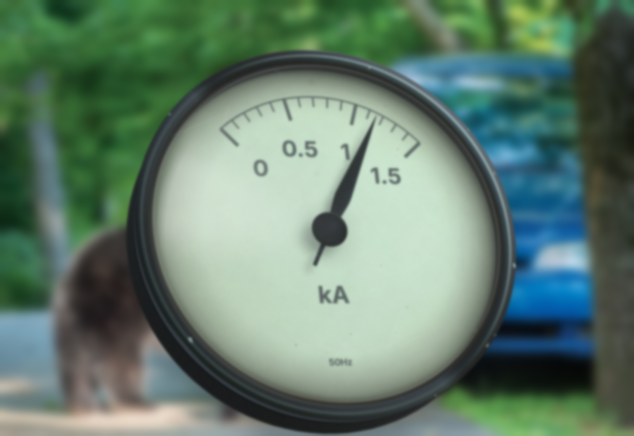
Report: 1.15,kA
